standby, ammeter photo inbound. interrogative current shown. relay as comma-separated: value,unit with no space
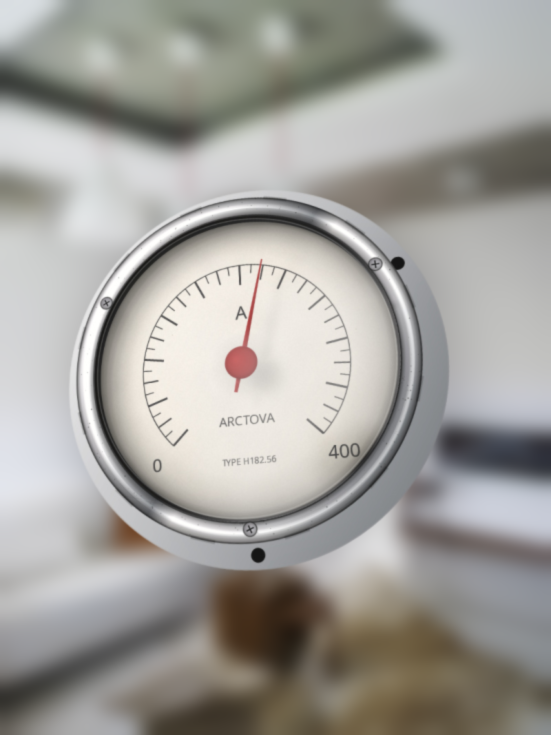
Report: 220,A
